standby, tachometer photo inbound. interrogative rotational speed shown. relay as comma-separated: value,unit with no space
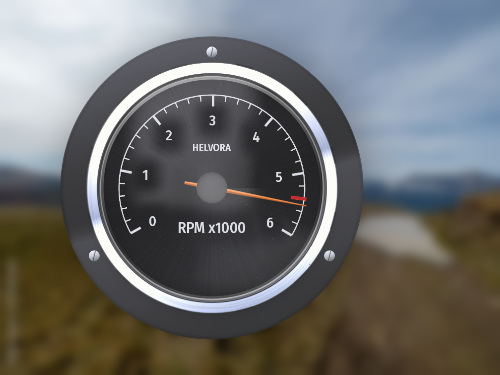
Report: 5500,rpm
